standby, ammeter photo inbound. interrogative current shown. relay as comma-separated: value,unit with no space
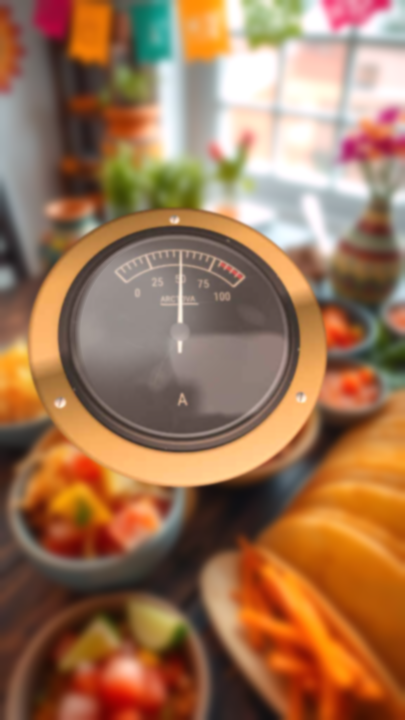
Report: 50,A
